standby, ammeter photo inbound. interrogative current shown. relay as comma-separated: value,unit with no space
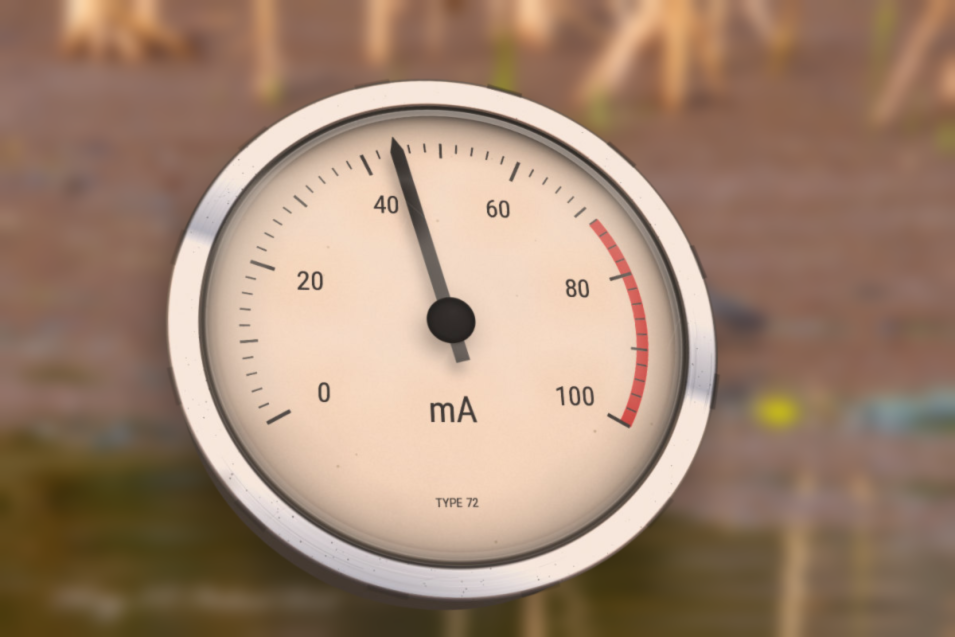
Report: 44,mA
